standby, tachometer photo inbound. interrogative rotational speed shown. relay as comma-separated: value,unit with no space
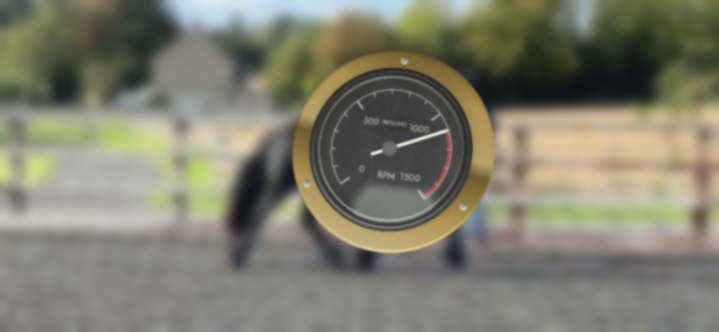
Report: 1100,rpm
